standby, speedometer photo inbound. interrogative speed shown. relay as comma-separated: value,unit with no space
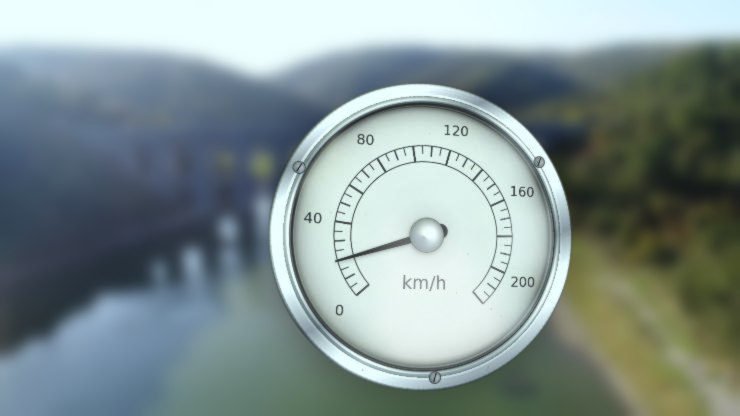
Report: 20,km/h
